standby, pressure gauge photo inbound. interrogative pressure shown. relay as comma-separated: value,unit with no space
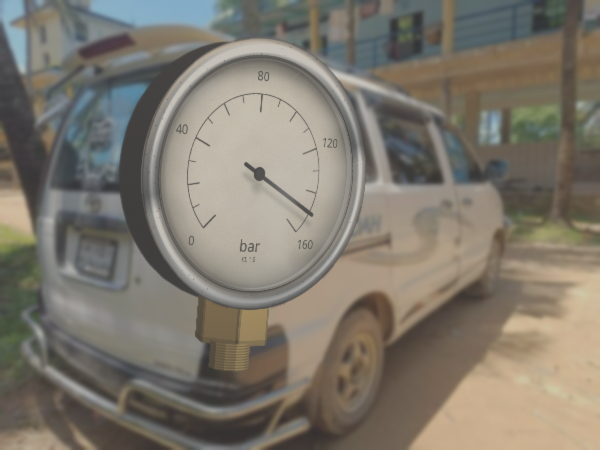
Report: 150,bar
